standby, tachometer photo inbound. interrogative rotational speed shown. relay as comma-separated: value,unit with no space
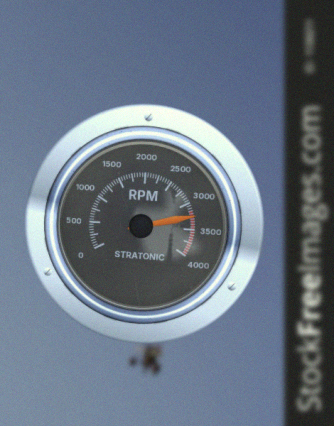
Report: 3250,rpm
